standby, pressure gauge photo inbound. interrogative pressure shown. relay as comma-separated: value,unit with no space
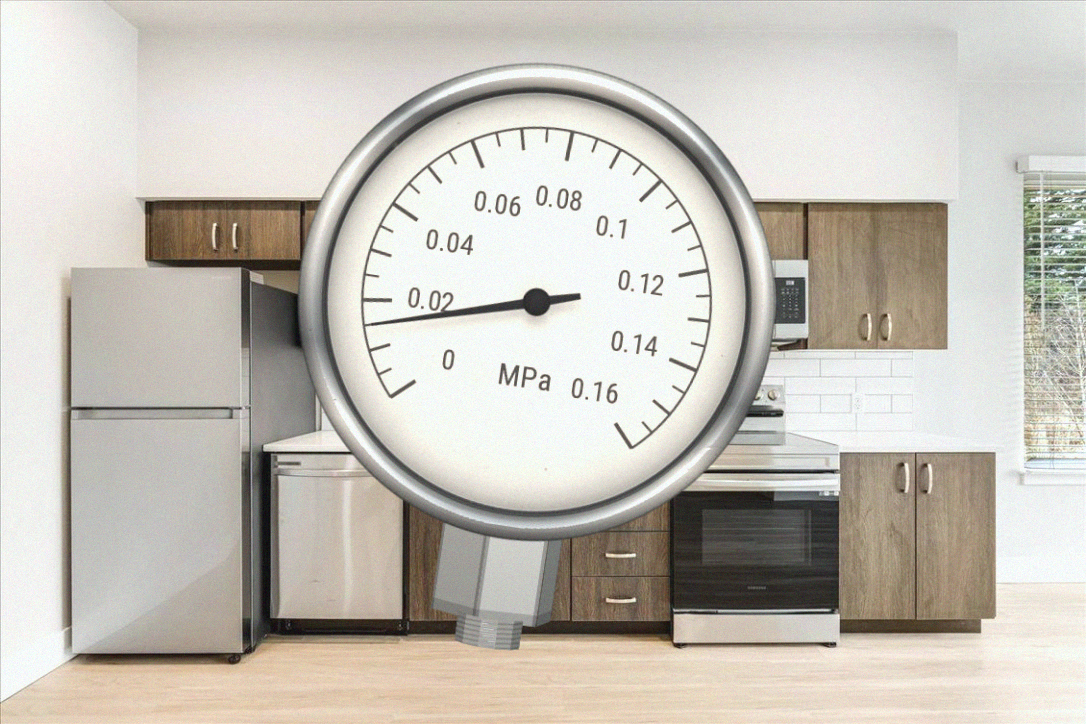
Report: 0.015,MPa
